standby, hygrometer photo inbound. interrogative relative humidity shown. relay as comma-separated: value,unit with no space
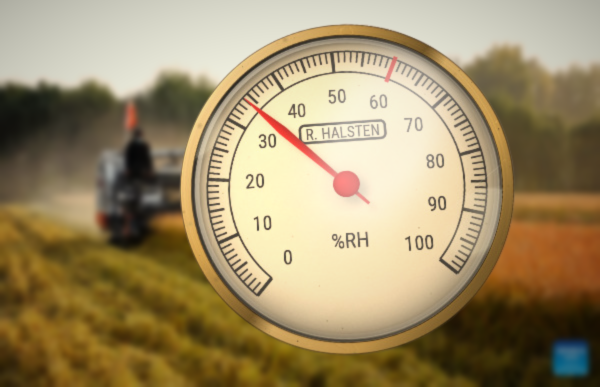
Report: 34,%
